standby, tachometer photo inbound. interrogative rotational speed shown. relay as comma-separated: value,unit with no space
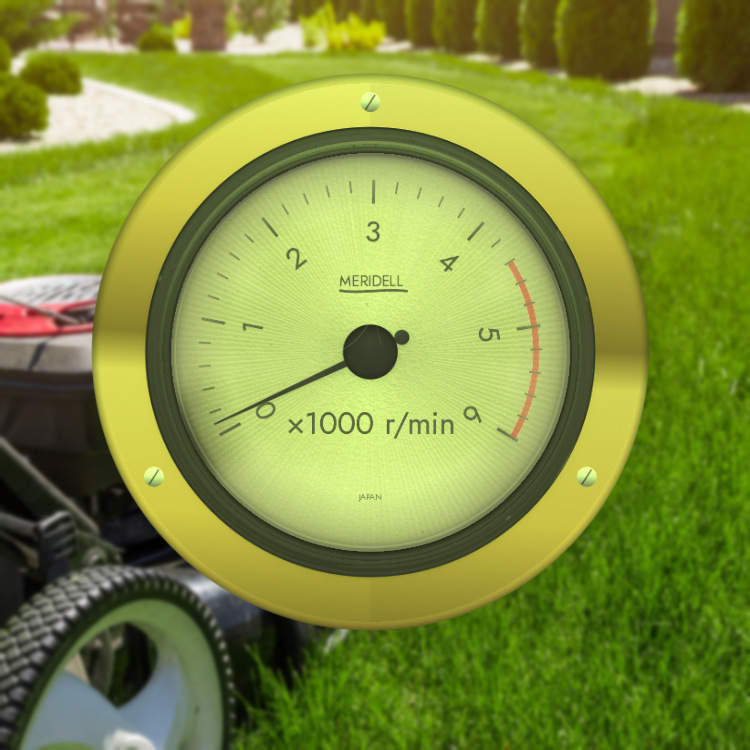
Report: 100,rpm
